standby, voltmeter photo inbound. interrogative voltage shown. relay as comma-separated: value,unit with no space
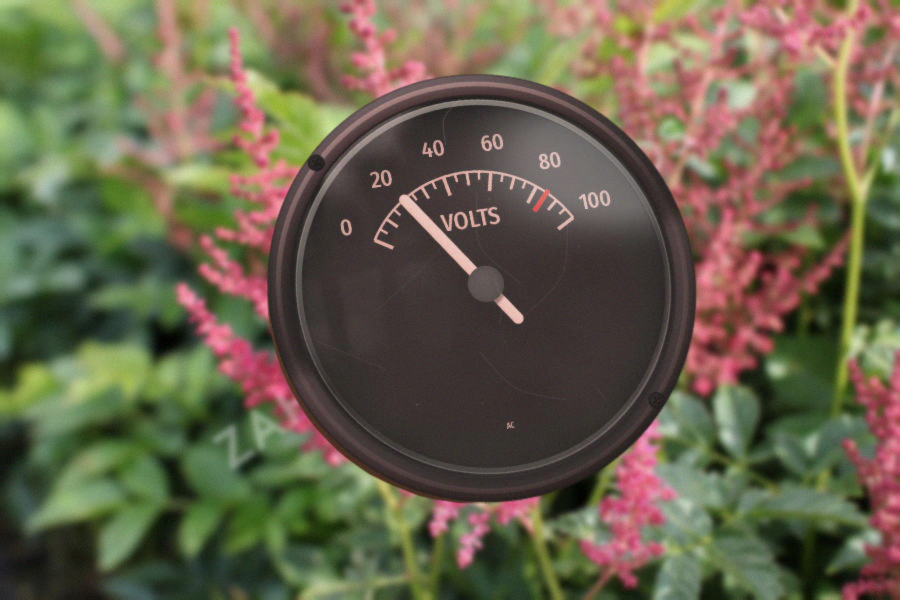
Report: 20,V
